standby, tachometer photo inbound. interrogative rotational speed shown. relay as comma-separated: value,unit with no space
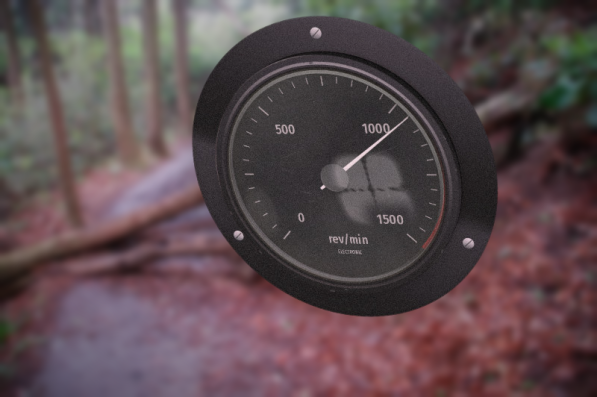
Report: 1050,rpm
